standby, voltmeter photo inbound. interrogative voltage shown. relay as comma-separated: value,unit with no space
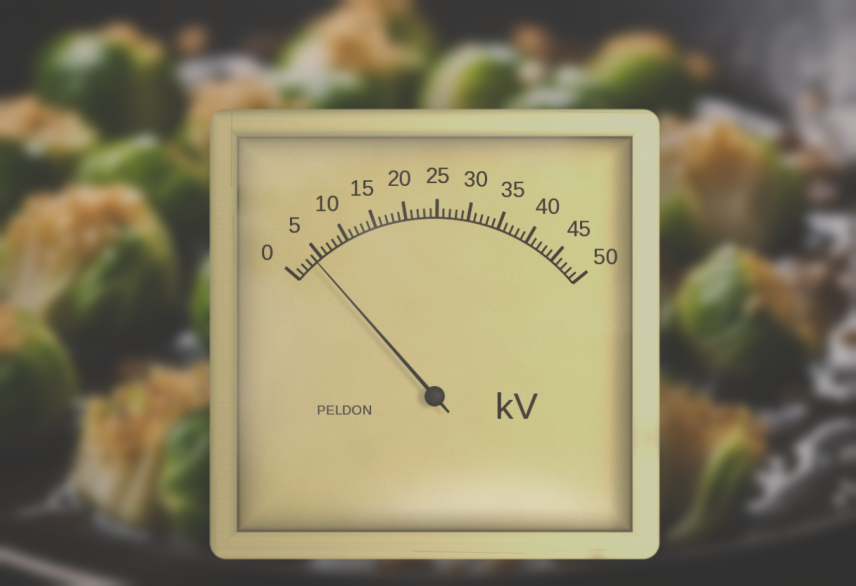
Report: 4,kV
